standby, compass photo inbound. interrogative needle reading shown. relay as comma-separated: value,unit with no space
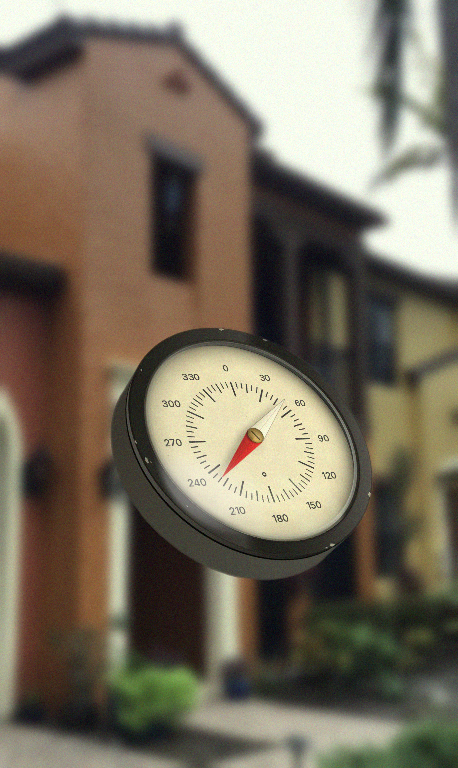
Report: 230,°
